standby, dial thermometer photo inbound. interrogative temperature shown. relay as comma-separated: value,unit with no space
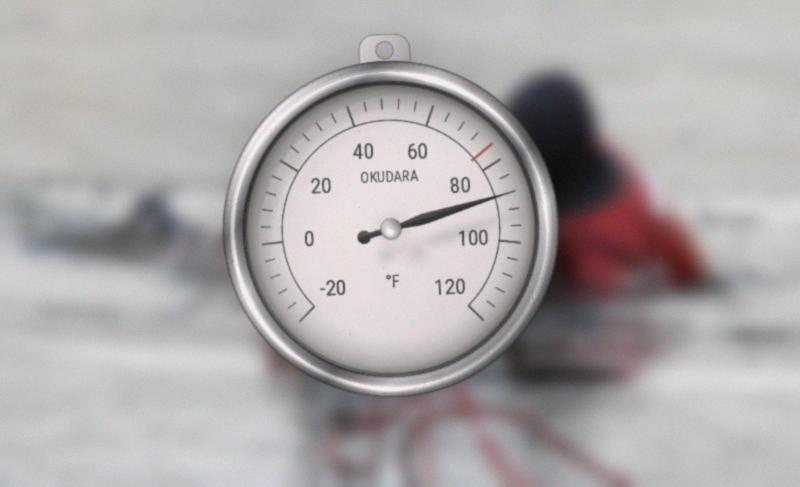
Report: 88,°F
